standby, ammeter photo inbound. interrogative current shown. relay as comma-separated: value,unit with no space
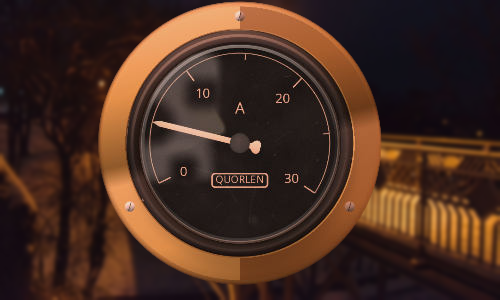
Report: 5,A
